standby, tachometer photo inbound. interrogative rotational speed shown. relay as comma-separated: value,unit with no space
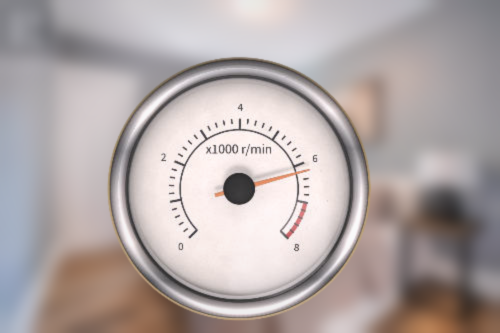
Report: 6200,rpm
